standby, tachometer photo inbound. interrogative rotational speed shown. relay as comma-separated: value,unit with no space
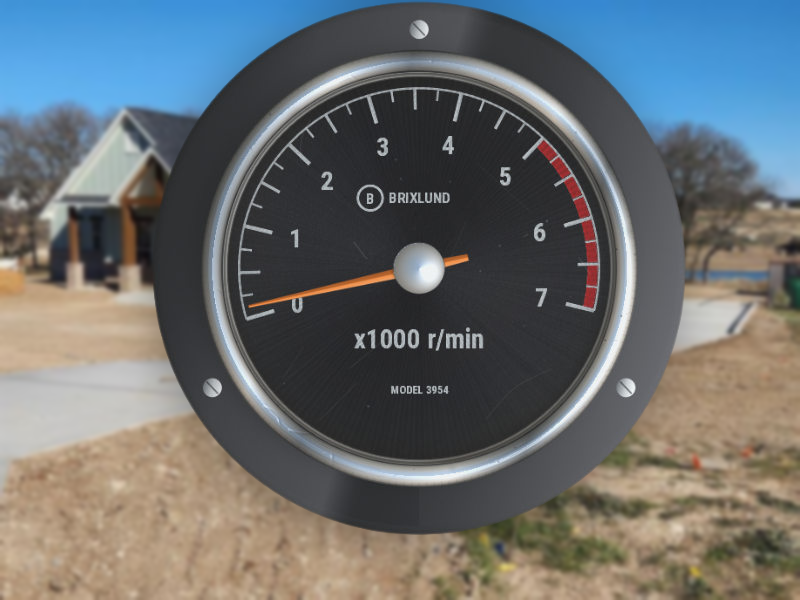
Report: 125,rpm
